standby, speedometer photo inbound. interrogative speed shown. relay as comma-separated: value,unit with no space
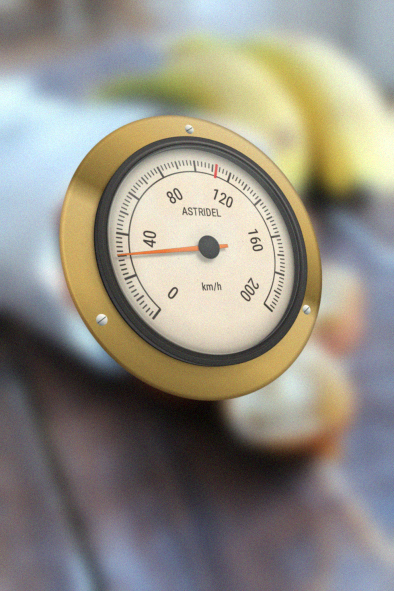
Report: 30,km/h
